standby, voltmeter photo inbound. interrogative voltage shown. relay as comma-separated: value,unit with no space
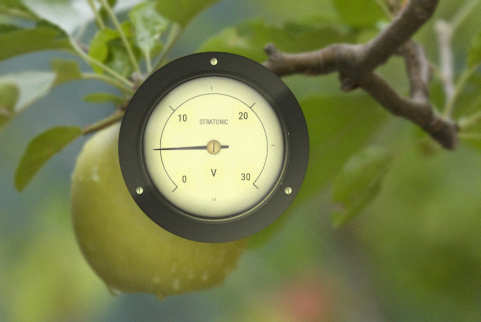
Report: 5,V
